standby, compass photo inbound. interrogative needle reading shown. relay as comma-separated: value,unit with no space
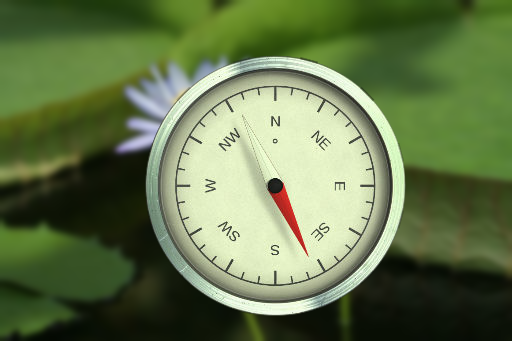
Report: 155,°
